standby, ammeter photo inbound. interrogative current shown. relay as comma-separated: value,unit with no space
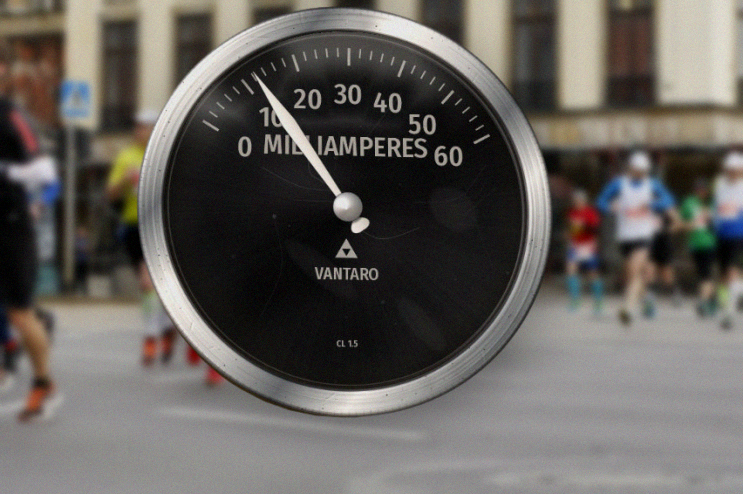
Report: 12,mA
